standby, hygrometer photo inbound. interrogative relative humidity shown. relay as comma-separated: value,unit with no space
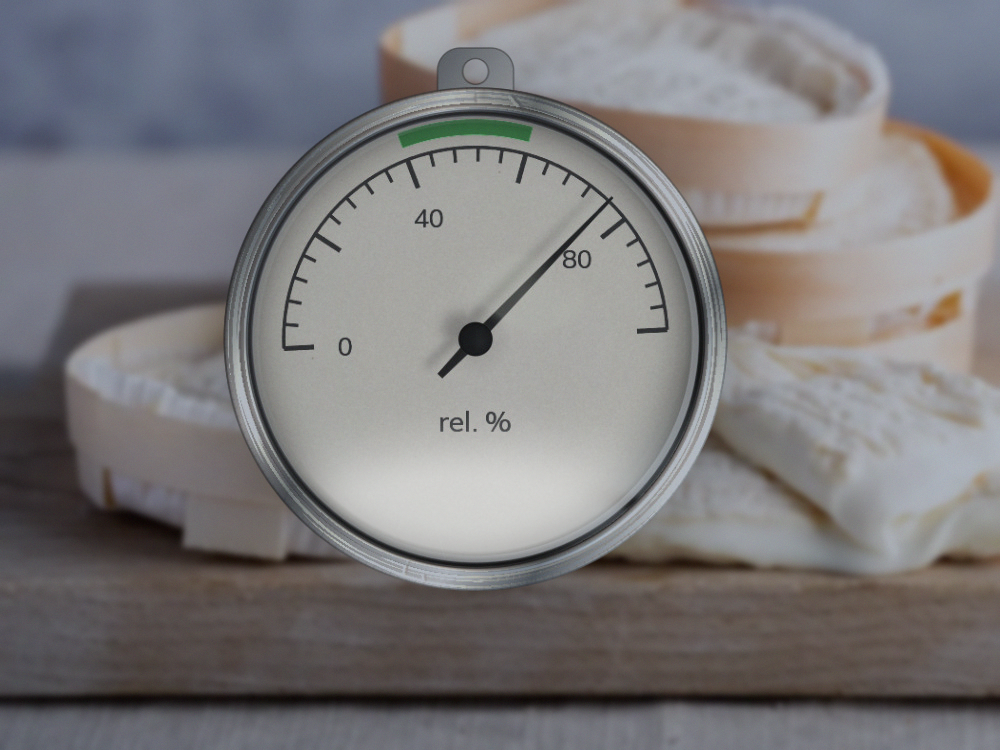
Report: 76,%
